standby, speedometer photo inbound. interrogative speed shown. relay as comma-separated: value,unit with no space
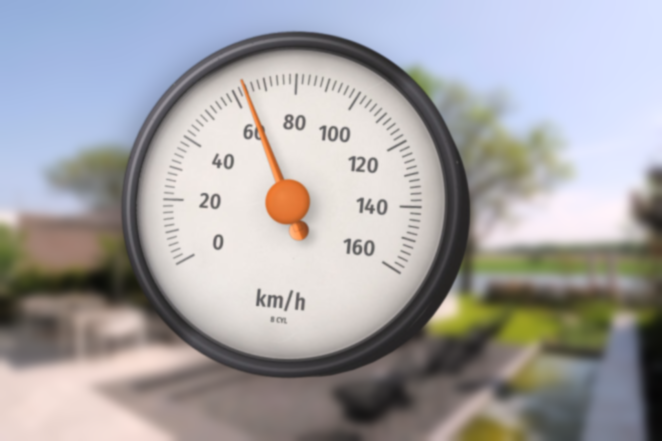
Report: 64,km/h
